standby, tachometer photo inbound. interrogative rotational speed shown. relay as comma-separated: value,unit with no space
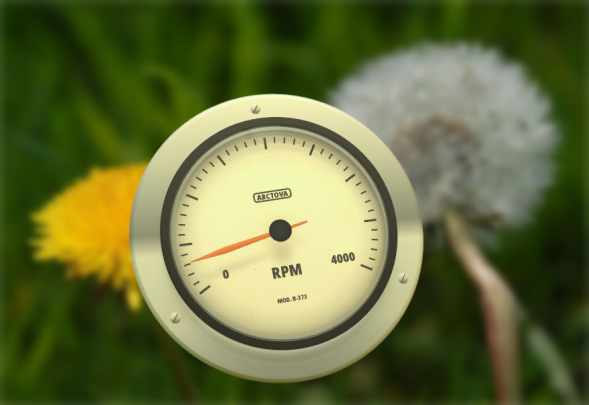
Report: 300,rpm
